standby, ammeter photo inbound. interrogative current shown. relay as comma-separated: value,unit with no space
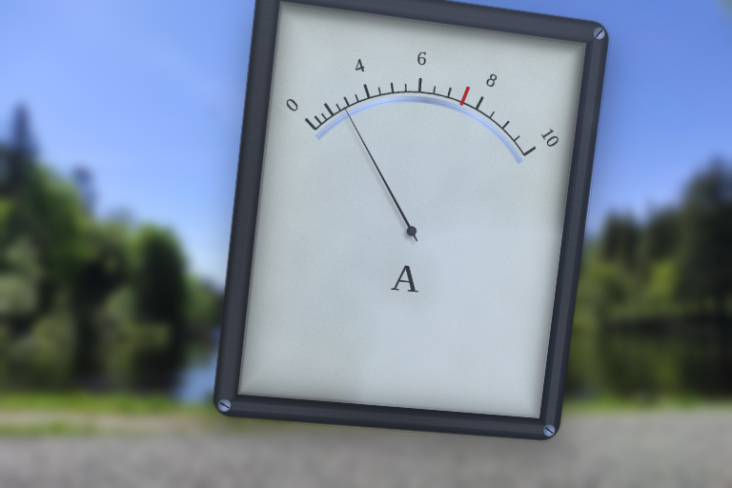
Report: 2.75,A
